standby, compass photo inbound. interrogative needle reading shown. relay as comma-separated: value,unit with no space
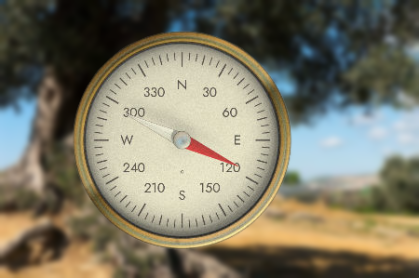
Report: 115,°
